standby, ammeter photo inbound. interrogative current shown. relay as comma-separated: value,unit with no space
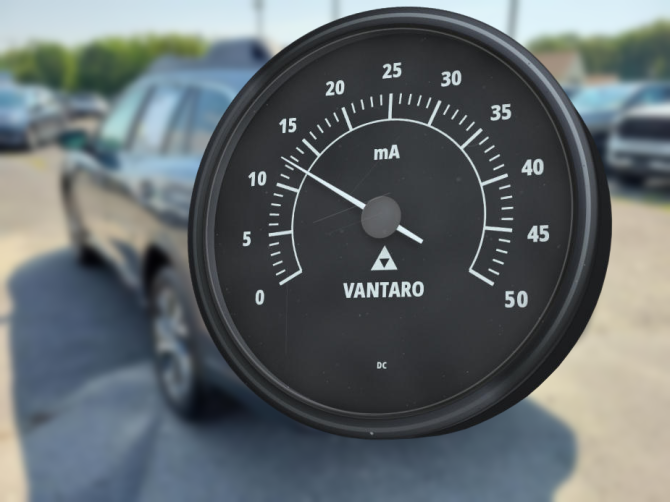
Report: 12.5,mA
